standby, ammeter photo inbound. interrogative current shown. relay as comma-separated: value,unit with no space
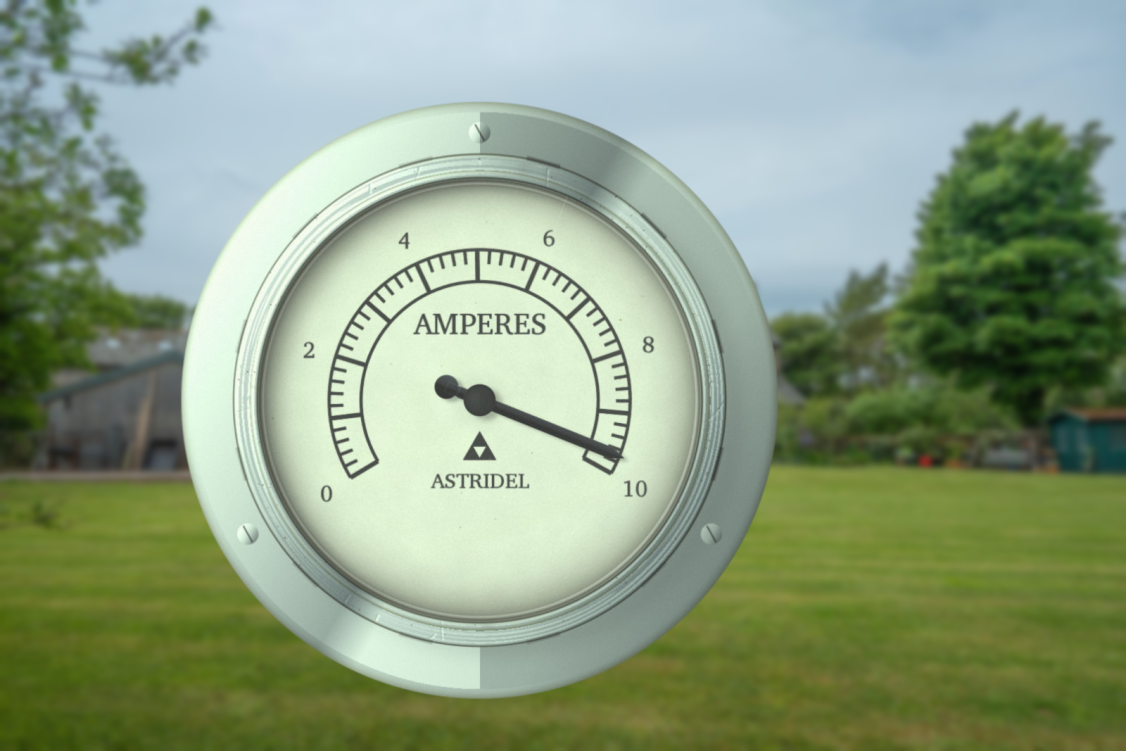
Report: 9.7,A
